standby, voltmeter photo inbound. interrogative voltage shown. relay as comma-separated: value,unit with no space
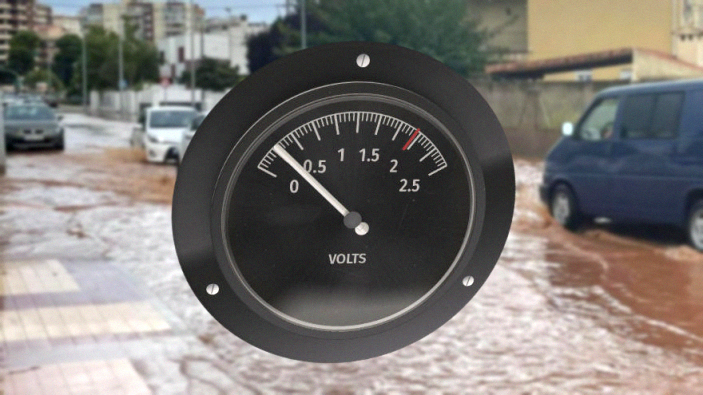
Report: 0.3,V
